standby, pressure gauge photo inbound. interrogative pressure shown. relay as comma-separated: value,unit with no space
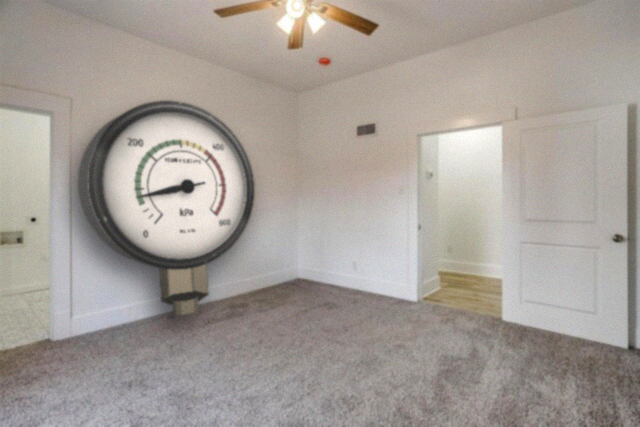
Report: 80,kPa
